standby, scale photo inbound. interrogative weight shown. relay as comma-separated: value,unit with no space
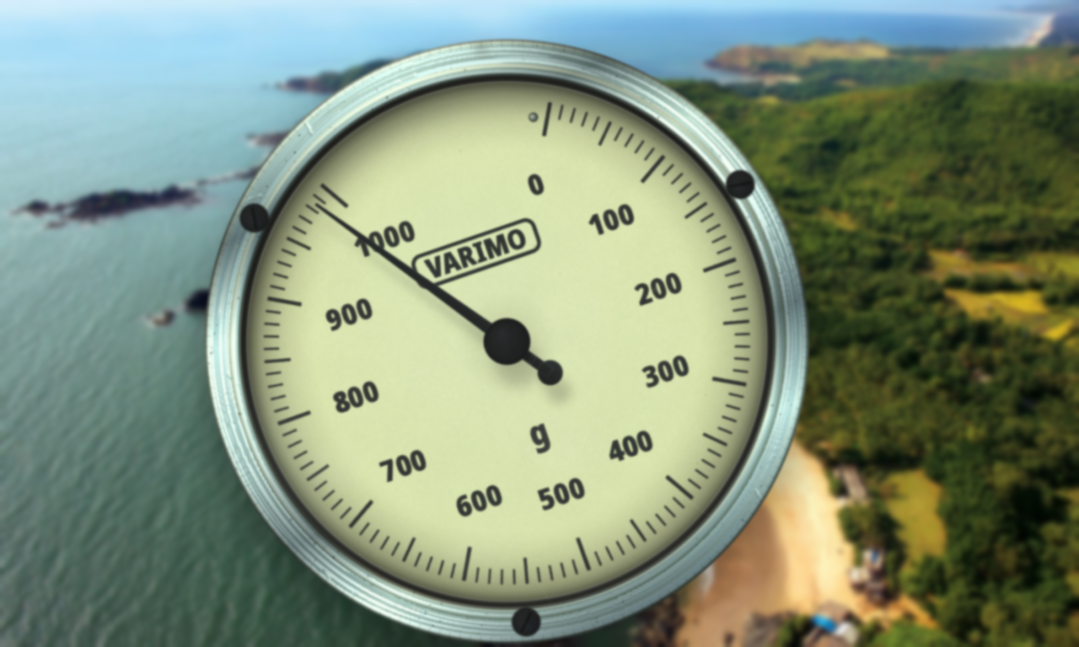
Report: 985,g
